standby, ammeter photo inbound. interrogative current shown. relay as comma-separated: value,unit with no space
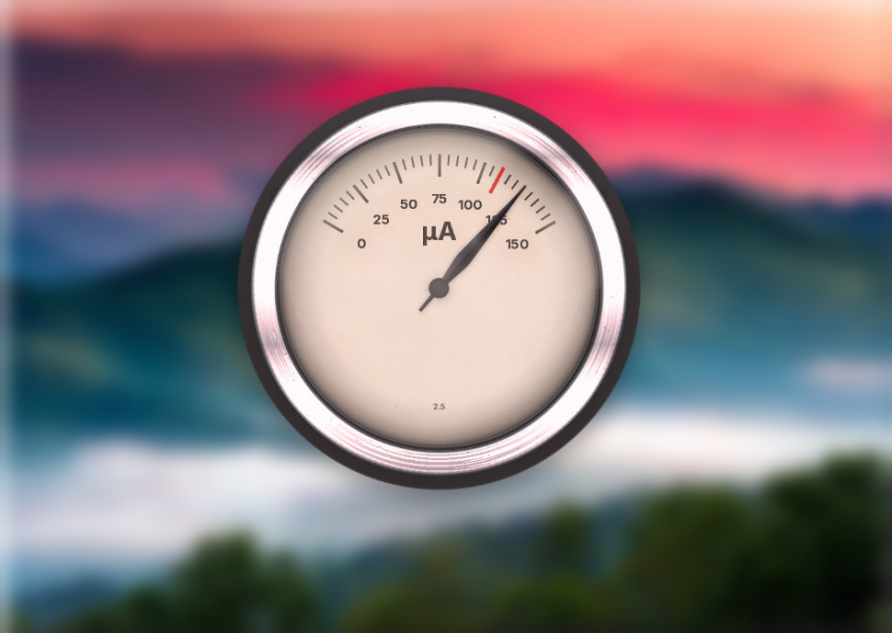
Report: 125,µA
